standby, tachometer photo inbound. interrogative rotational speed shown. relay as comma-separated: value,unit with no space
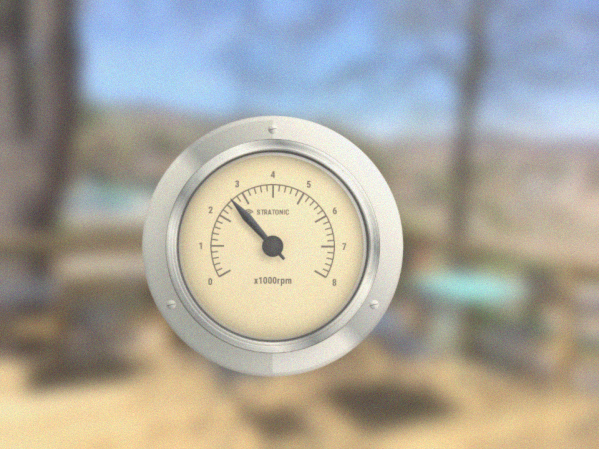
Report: 2600,rpm
